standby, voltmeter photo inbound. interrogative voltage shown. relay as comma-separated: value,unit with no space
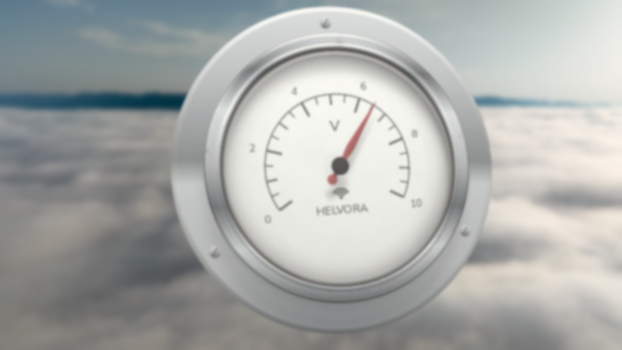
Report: 6.5,V
